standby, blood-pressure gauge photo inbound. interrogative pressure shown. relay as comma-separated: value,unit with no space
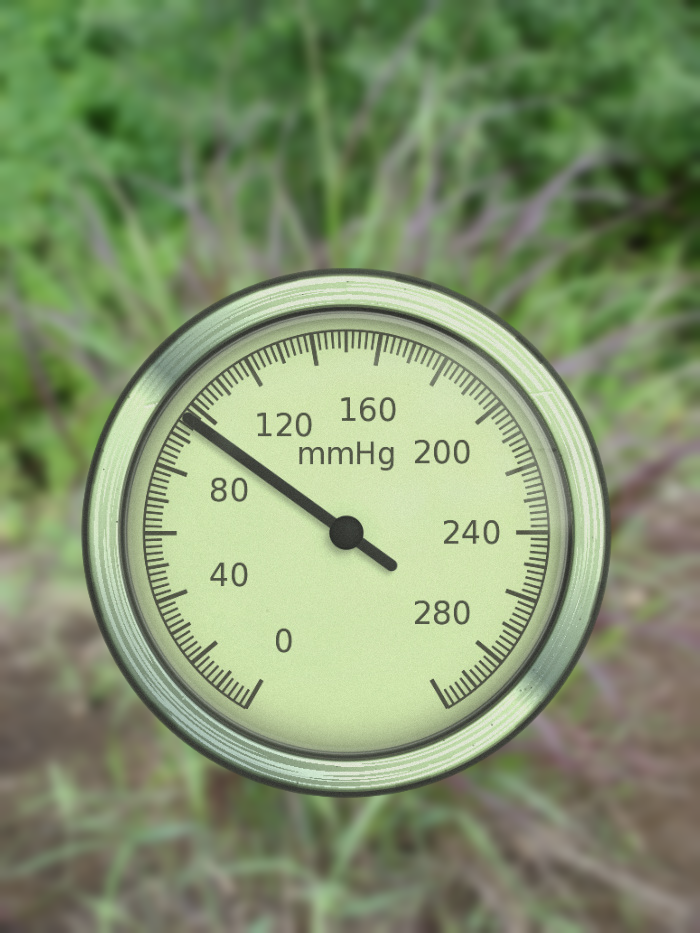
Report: 96,mmHg
